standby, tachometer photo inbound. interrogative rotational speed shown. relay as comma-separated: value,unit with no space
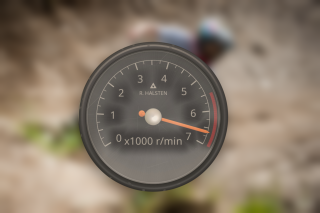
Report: 6625,rpm
